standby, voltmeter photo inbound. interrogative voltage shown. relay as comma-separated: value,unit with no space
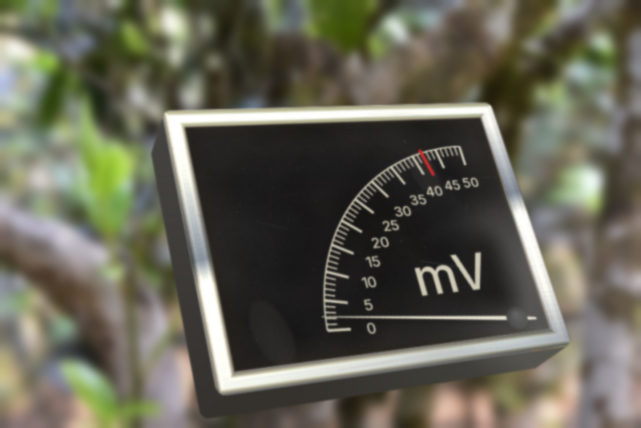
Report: 2,mV
